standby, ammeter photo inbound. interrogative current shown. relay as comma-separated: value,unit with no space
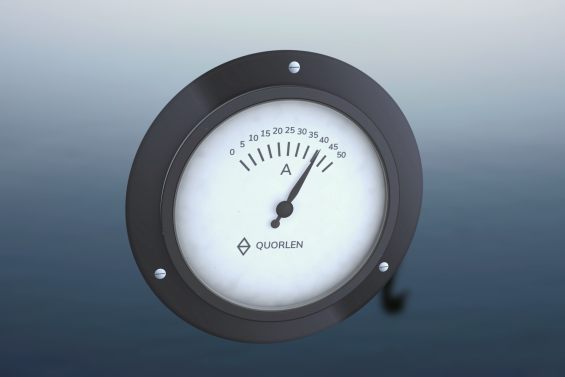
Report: 40,A
